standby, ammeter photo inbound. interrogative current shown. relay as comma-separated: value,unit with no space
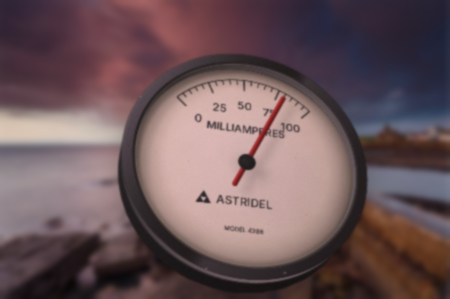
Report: 80,mA
